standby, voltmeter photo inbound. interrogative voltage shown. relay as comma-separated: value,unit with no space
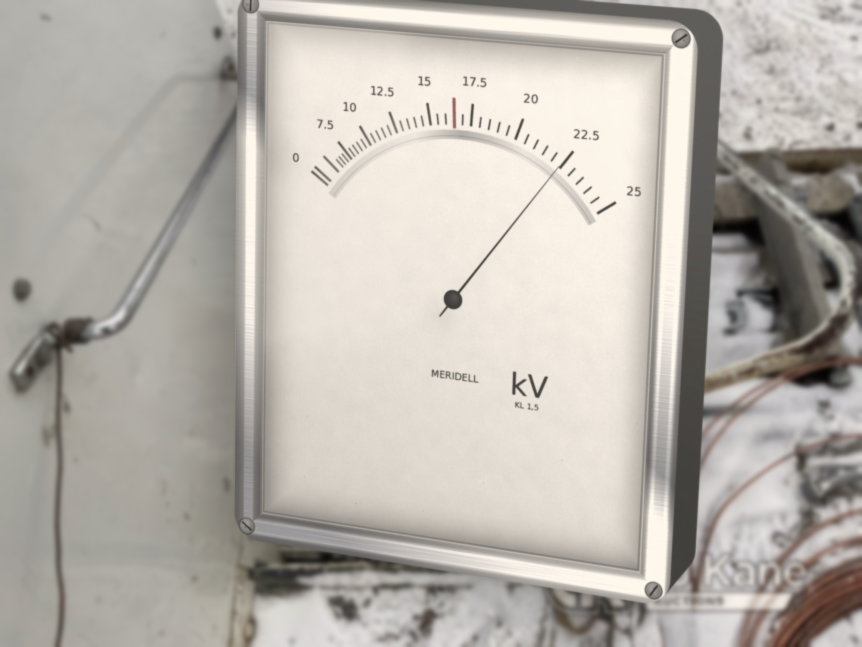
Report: 22.5,kV
